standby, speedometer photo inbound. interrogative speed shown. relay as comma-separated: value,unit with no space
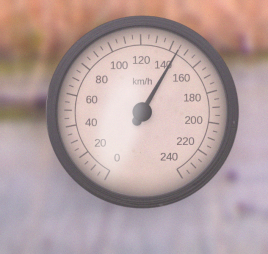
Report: 145,km/h
